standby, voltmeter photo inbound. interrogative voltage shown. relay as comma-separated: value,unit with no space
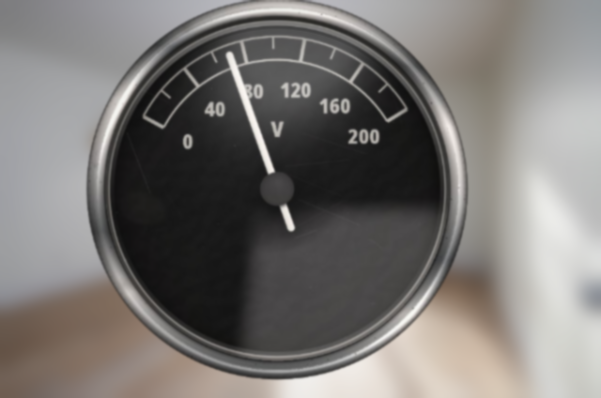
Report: 70,V
